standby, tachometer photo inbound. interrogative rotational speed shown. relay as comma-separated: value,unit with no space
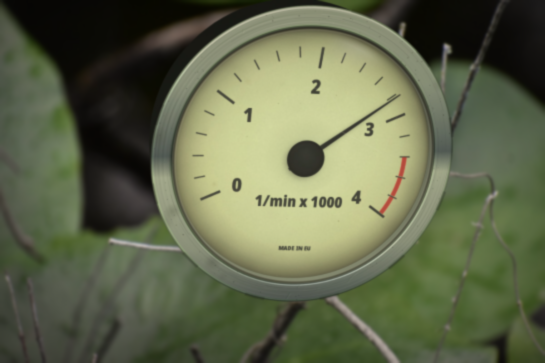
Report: 2800,rpm
